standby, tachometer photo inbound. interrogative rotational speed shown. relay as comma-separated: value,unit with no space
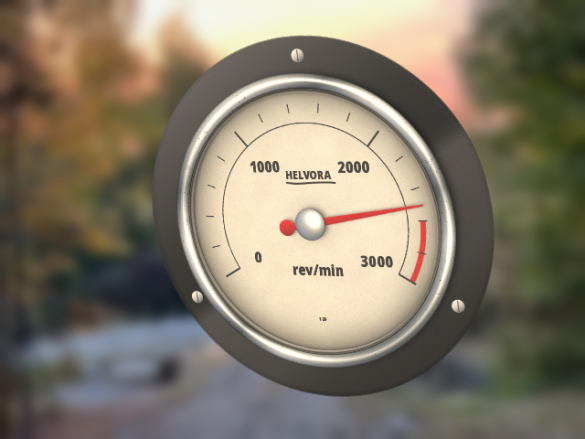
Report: 2500,rpm
